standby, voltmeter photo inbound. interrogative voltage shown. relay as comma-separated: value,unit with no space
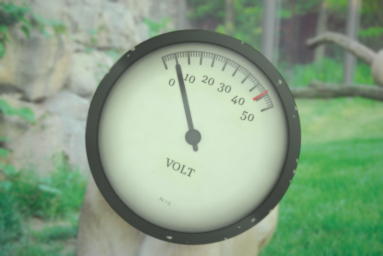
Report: 5,V
